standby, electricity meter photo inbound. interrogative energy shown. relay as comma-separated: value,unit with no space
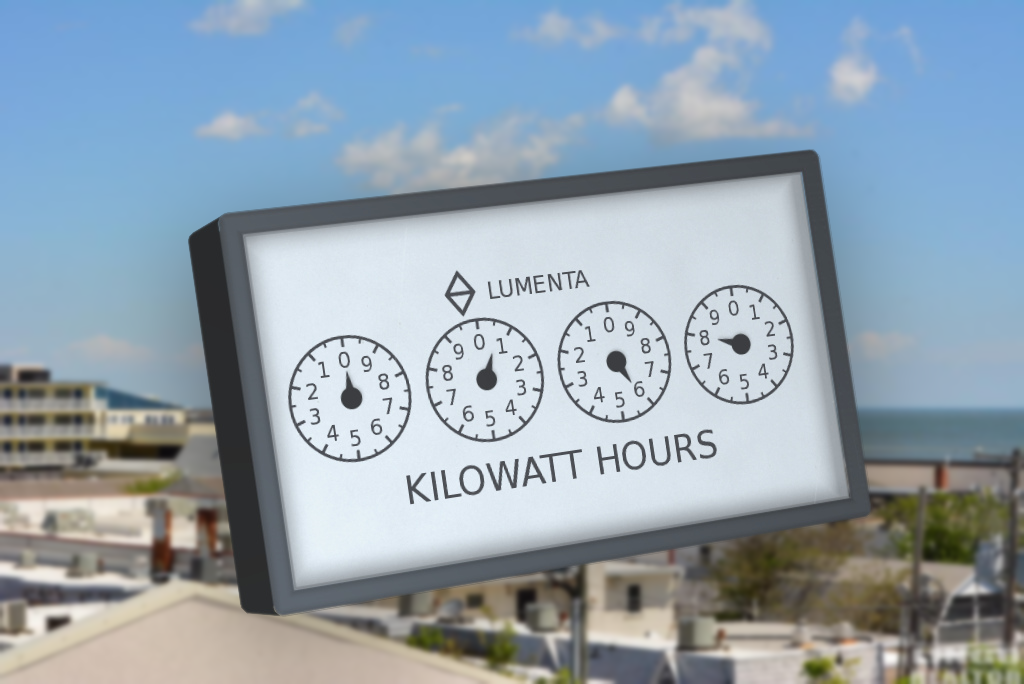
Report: 58,kWh
